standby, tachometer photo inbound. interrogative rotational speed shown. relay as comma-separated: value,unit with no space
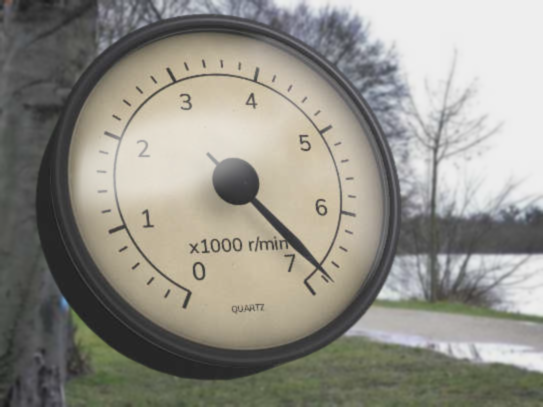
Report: 6800,rpm
